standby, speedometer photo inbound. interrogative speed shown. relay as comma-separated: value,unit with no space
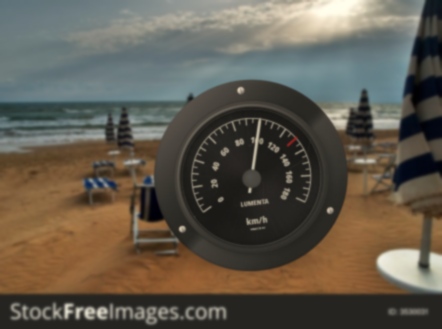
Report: 100,km/h
